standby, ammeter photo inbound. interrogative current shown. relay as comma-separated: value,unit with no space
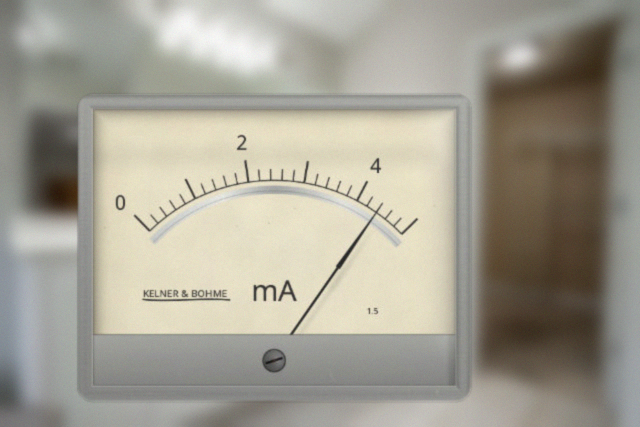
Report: 4.4,mA
